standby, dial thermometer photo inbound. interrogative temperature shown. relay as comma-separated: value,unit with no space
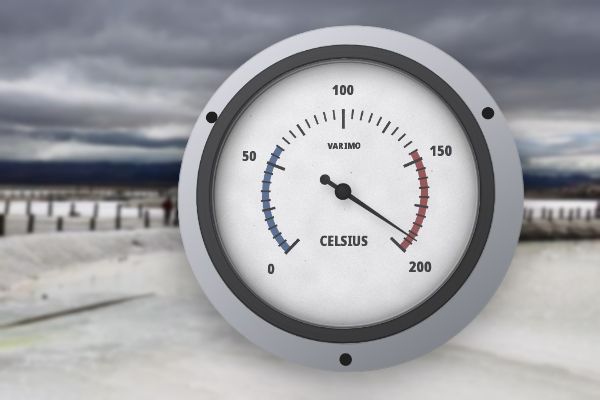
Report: 192.5,°C
